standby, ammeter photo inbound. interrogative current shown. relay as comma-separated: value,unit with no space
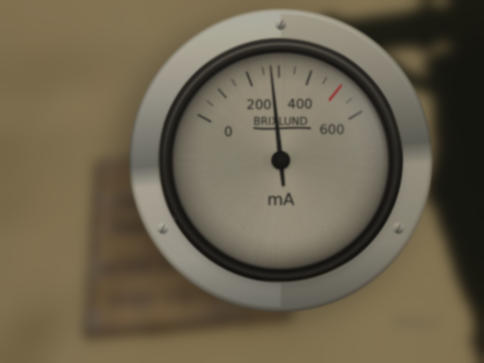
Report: 275,mA
